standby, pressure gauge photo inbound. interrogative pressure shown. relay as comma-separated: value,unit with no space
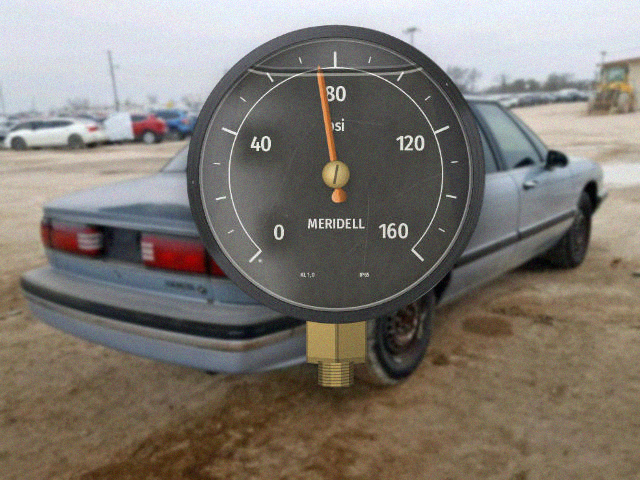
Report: 75,psi
